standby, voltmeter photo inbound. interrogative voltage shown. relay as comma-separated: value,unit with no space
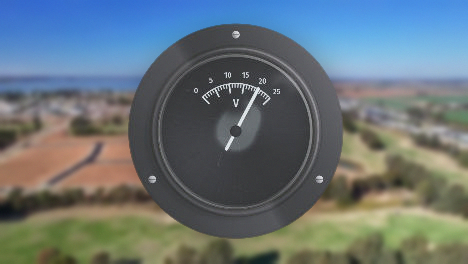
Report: 20,V
